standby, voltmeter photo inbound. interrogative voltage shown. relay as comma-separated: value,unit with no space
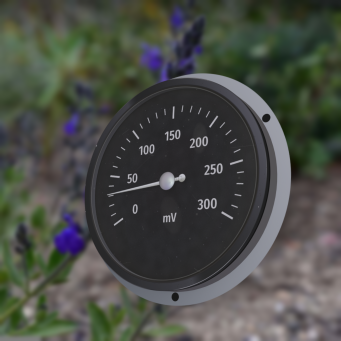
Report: 30,mV
